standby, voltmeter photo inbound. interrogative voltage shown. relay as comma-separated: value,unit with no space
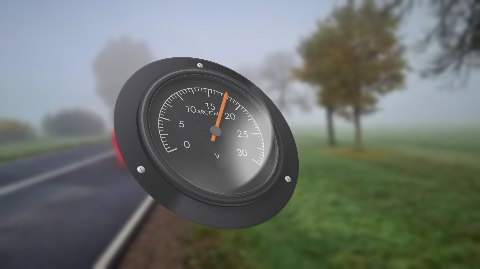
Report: 17.5,V
